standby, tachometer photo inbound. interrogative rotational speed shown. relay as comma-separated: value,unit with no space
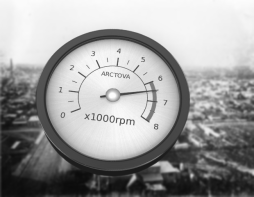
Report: 6500,rpm
